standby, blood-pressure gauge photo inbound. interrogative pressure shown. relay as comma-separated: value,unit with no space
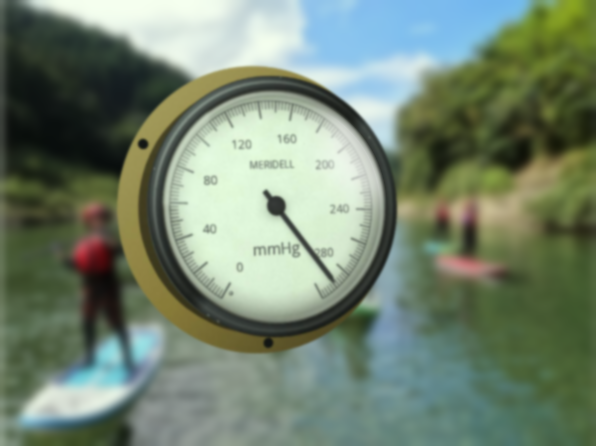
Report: 290,mmHg
